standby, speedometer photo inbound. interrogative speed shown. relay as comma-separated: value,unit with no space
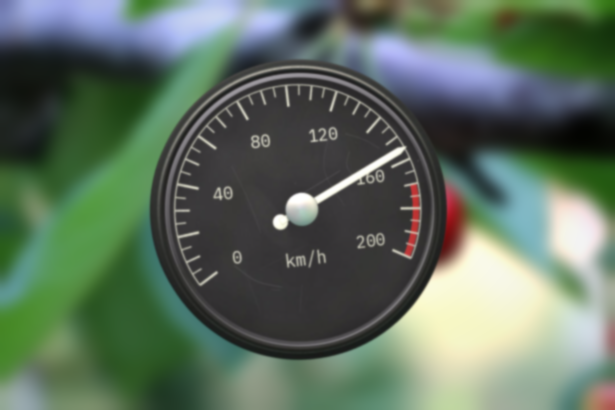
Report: 155,km/h
